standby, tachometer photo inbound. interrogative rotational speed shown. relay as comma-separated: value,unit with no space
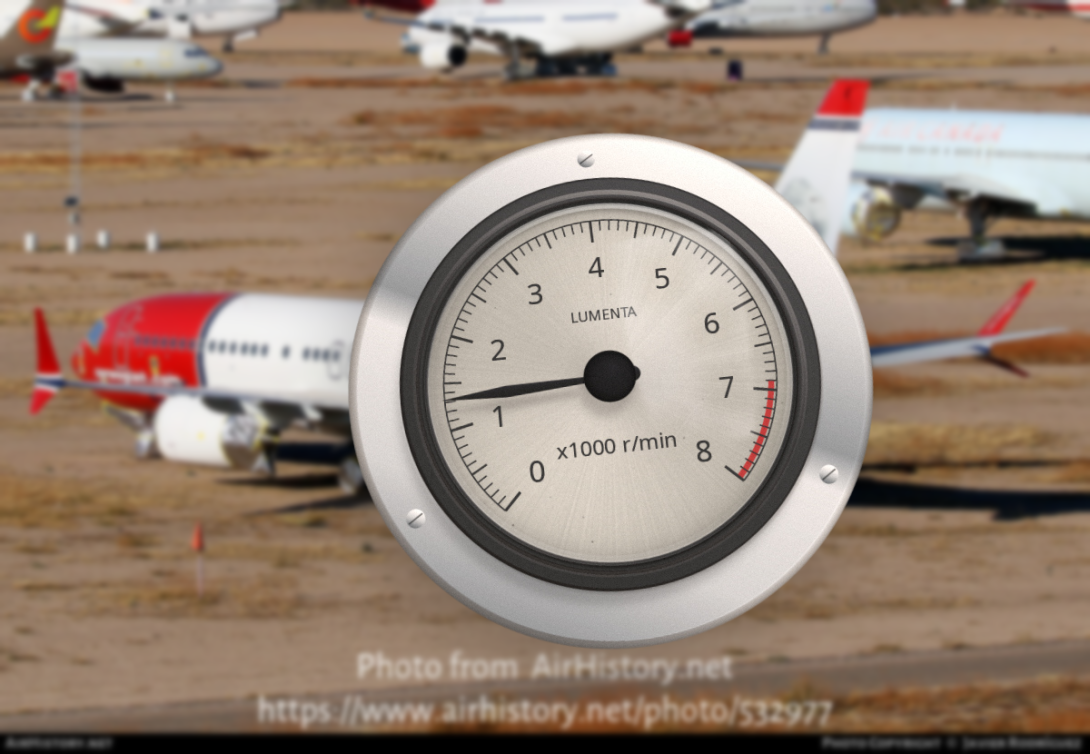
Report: 1300,rpm
